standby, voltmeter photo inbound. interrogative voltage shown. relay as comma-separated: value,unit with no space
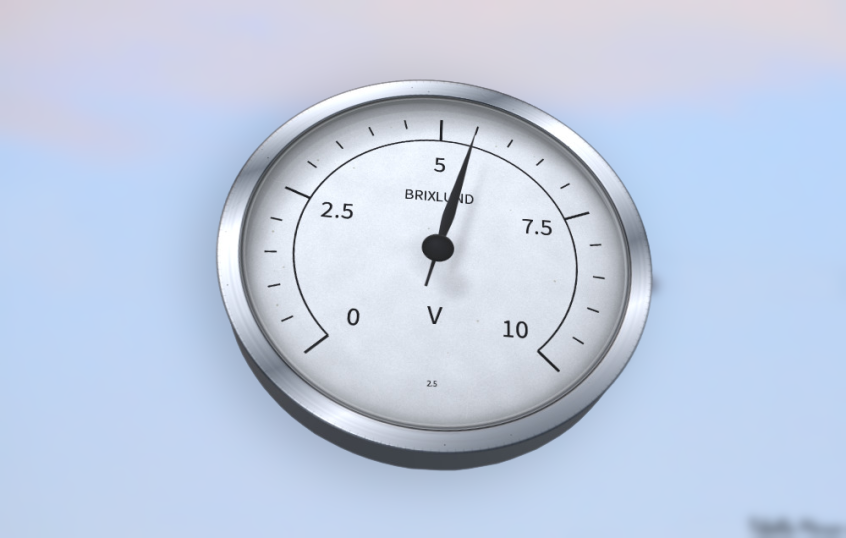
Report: 5.5,V
